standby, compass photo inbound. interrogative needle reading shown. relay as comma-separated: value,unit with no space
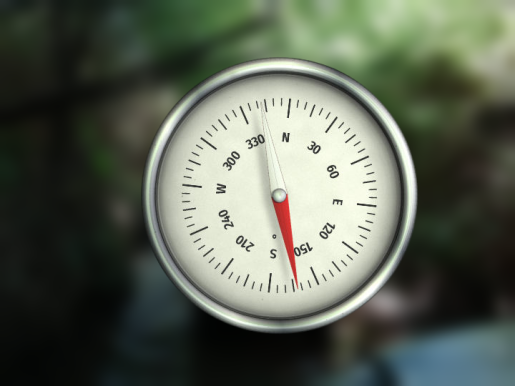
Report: 162.5,°
